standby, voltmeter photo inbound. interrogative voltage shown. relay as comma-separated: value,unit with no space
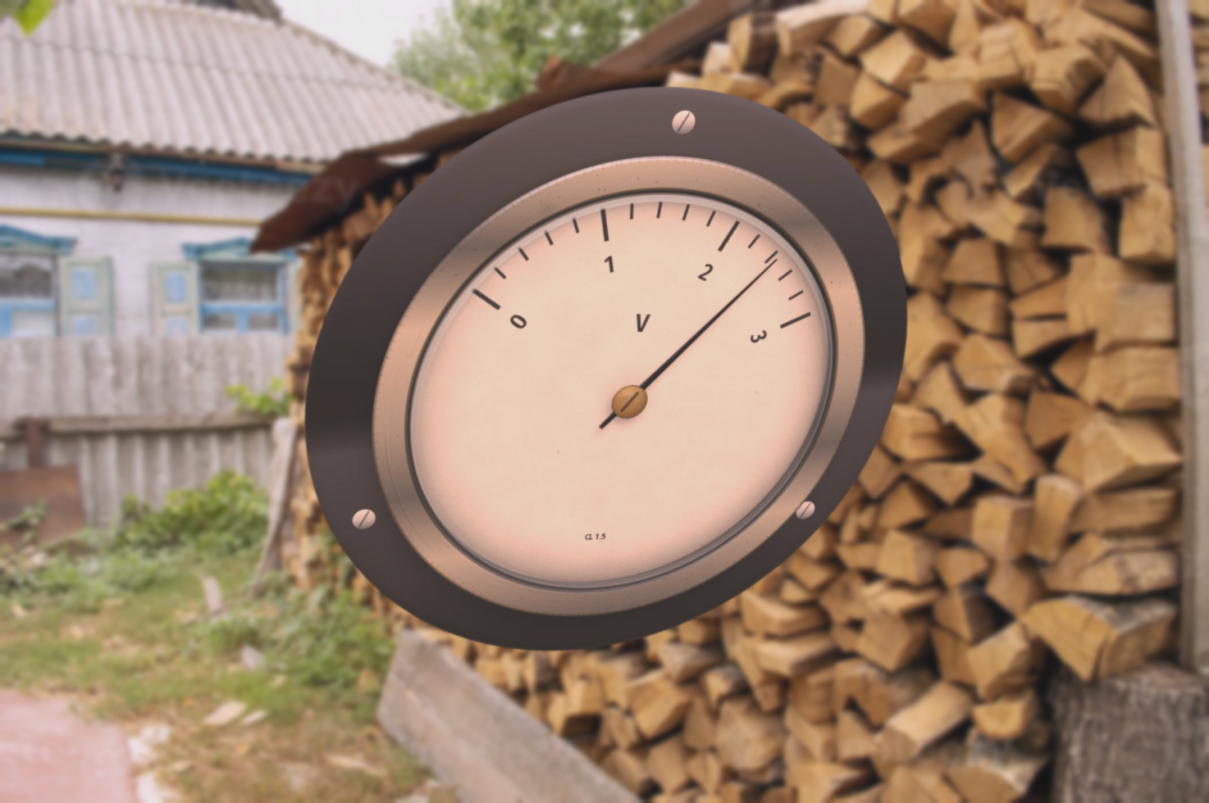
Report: 2.4,V
